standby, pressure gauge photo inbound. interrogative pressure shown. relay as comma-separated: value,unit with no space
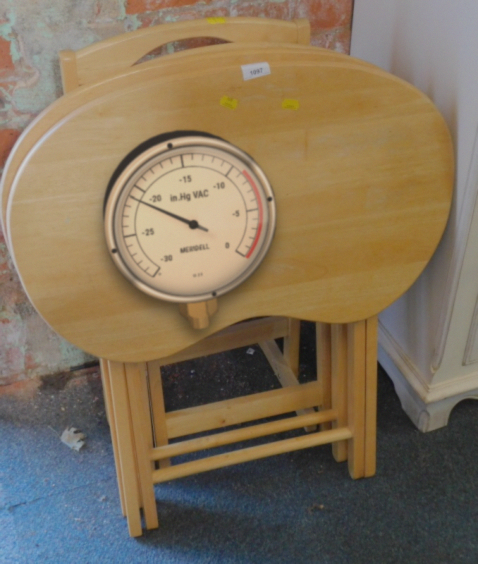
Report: -21,inHg
